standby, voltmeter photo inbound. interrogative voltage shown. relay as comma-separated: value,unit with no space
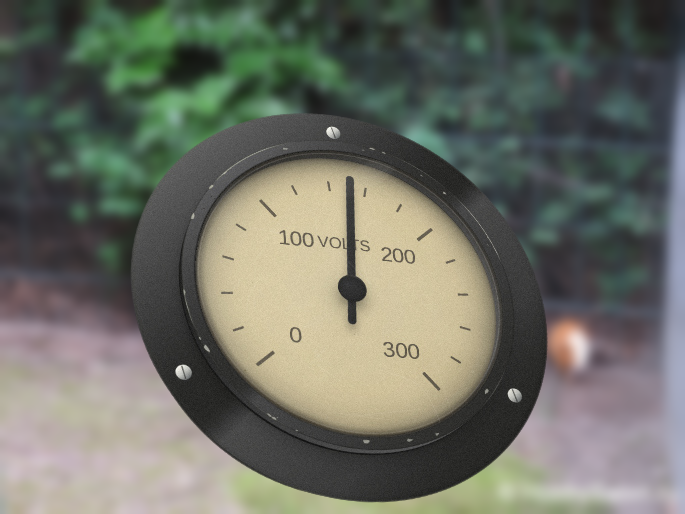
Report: 150,V
